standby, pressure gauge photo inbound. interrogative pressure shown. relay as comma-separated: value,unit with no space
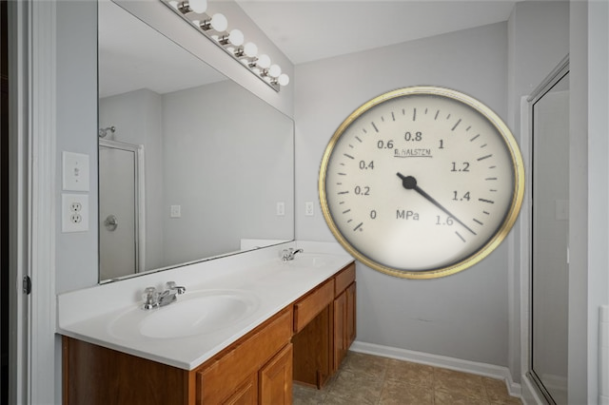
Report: 1.55,MPa
